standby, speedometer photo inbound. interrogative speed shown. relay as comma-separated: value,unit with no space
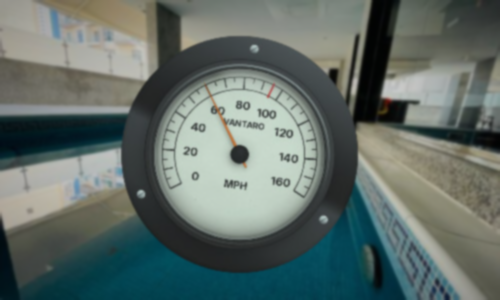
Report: 60,mph
